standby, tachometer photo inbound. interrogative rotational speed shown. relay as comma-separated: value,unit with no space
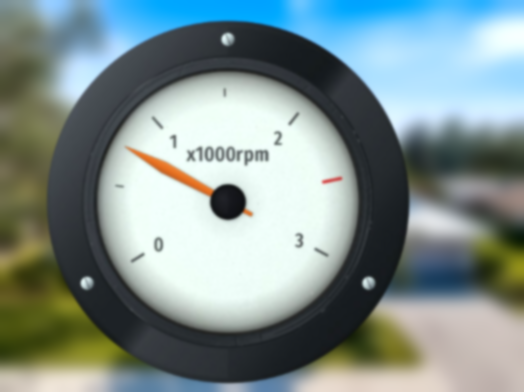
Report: 750,rpm
